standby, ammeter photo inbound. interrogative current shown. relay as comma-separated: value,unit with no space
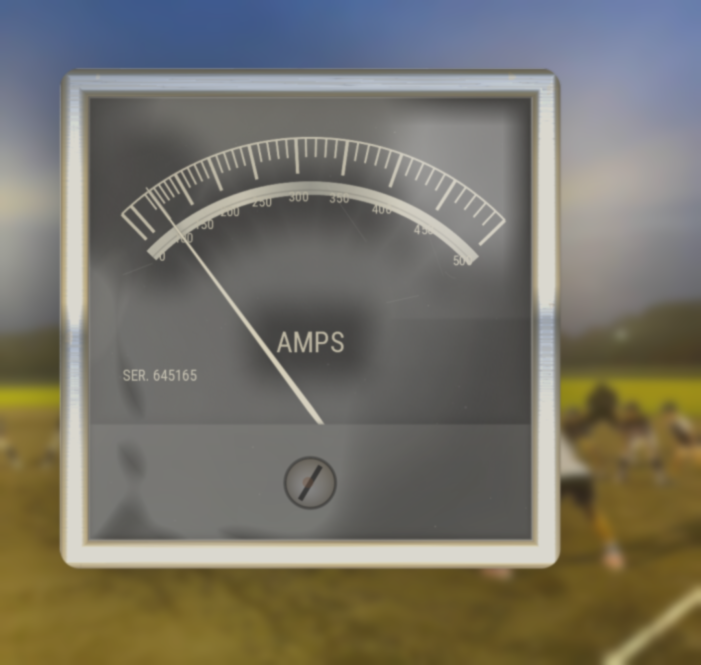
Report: 100,A
